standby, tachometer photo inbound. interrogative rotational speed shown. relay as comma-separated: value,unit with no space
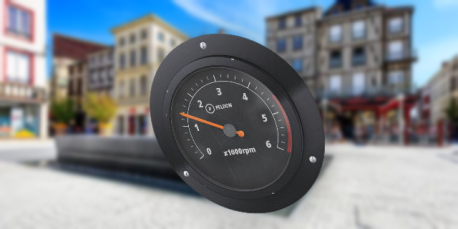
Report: 1400,rpm
